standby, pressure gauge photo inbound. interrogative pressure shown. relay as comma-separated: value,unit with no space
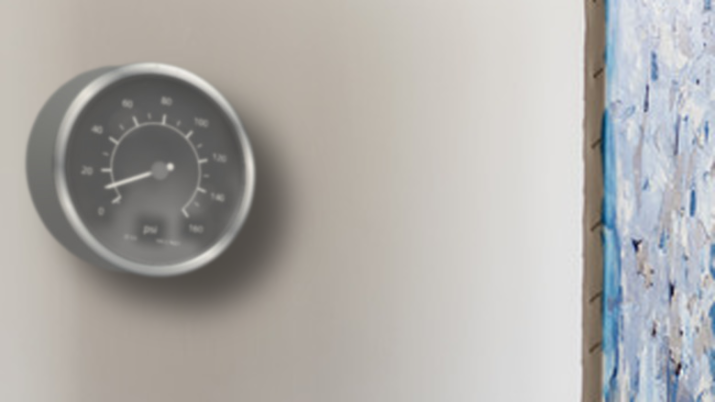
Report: 10,psi
